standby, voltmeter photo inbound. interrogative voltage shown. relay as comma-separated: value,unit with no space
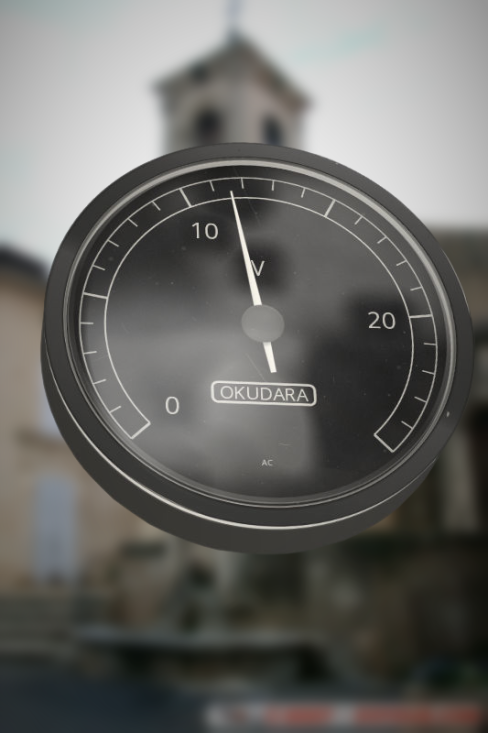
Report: 11.5,V
